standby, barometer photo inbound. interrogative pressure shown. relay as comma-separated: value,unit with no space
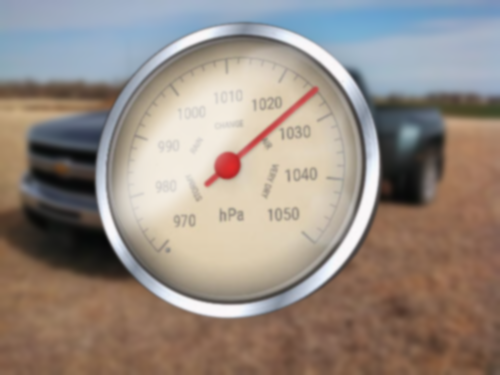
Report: 1026,hPa
